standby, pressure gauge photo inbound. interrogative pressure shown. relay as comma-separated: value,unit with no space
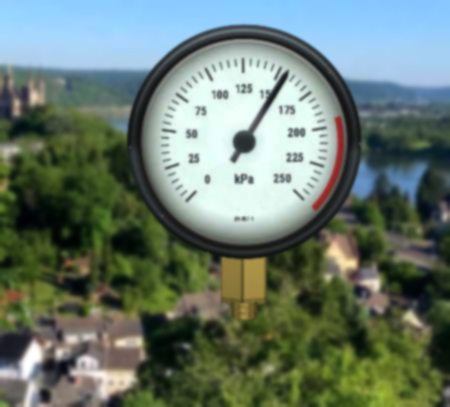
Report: 155,kPa
